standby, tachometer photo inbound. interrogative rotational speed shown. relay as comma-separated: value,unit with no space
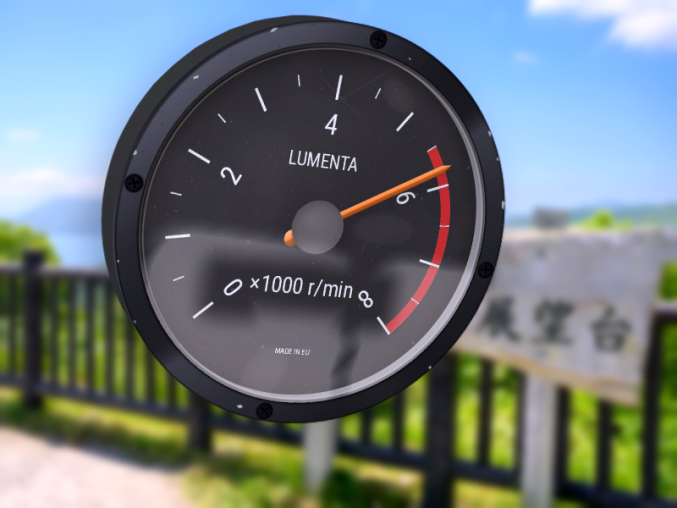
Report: 5750,rpm
